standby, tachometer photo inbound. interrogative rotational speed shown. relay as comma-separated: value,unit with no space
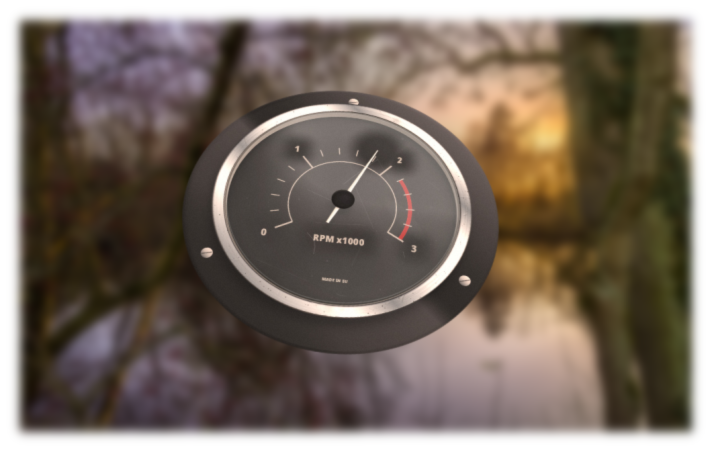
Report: 1800,rpm
